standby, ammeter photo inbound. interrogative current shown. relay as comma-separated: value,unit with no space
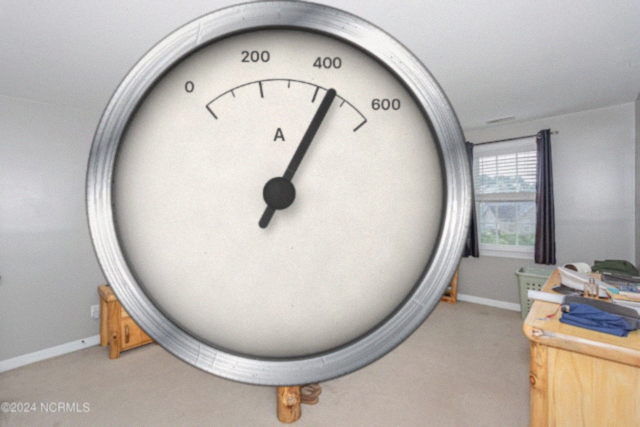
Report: 450,A
